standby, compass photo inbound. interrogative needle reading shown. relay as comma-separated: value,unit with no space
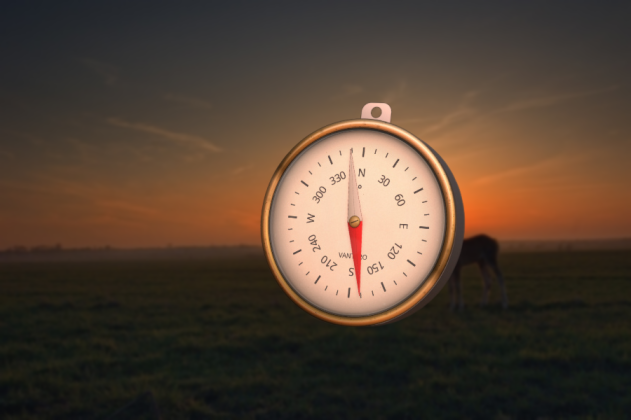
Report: 170,°
